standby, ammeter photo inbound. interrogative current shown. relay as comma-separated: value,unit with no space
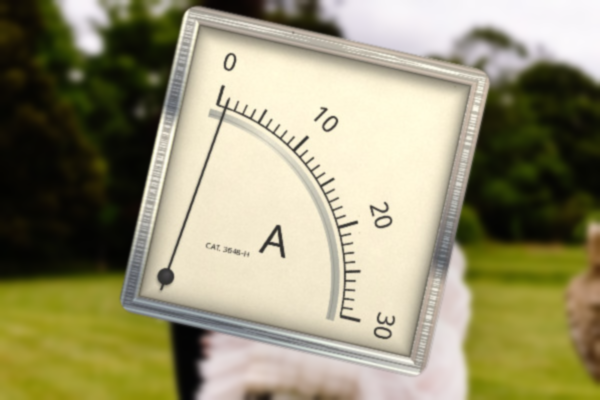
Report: 1,A
